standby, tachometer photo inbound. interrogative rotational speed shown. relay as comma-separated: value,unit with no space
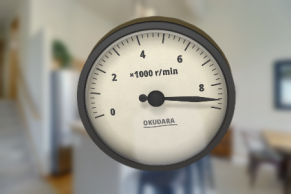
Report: 8600,rpm
